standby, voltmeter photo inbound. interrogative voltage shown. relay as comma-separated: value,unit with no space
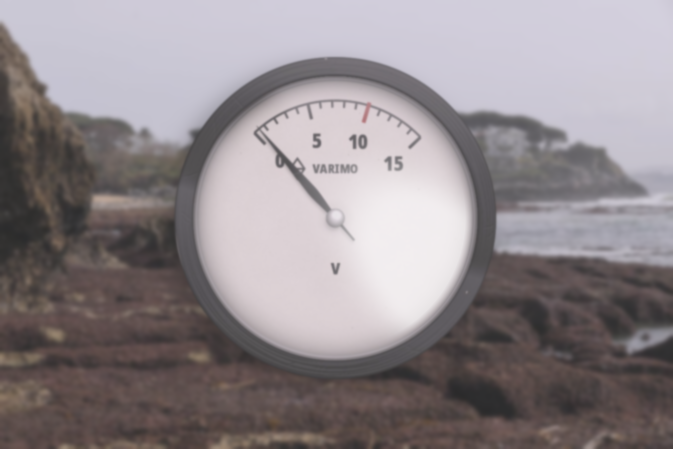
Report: 0.5,V
